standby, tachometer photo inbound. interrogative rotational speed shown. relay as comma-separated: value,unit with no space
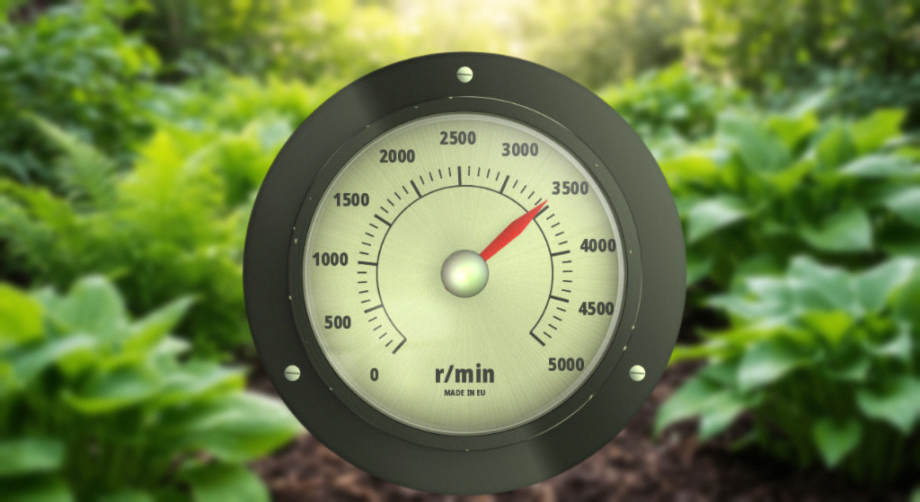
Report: 3450,rpm
